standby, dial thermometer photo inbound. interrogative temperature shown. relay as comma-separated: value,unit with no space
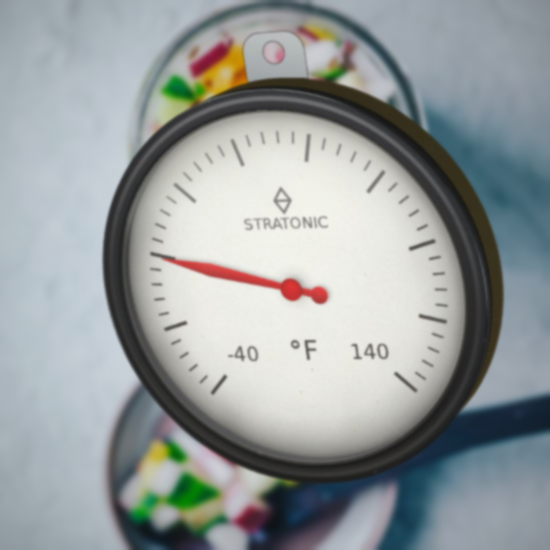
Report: 0,°F
